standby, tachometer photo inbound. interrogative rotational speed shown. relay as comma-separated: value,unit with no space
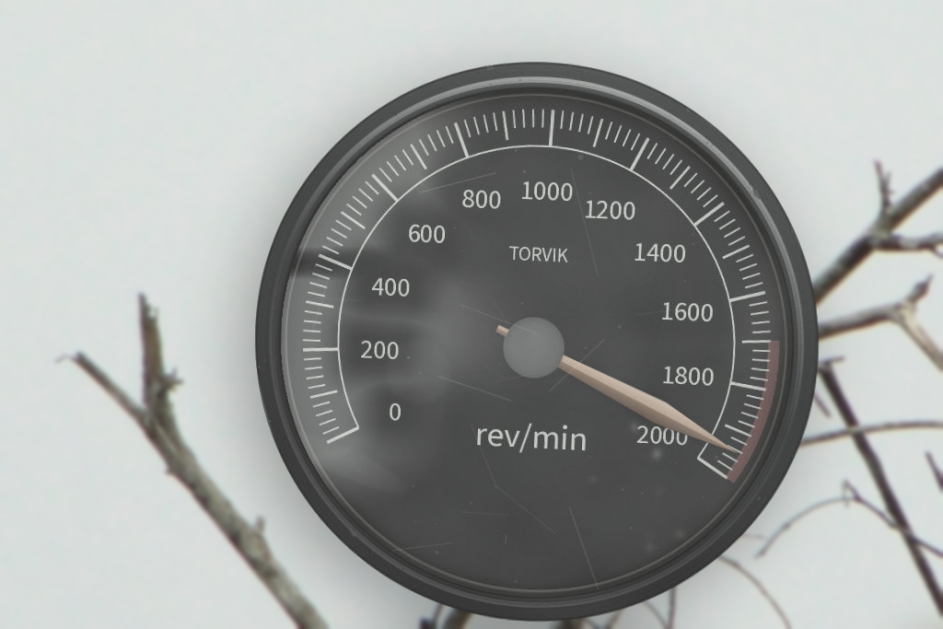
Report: 1940,rpm
